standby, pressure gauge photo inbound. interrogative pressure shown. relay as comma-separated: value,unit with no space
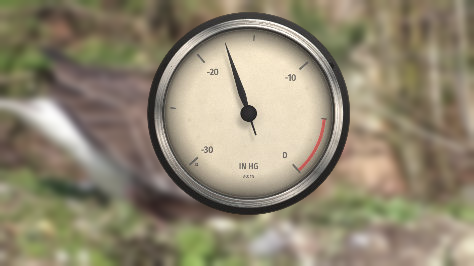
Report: -17.5,inHg
